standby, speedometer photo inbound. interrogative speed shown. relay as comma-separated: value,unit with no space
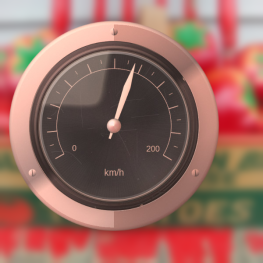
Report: 115,km/h
